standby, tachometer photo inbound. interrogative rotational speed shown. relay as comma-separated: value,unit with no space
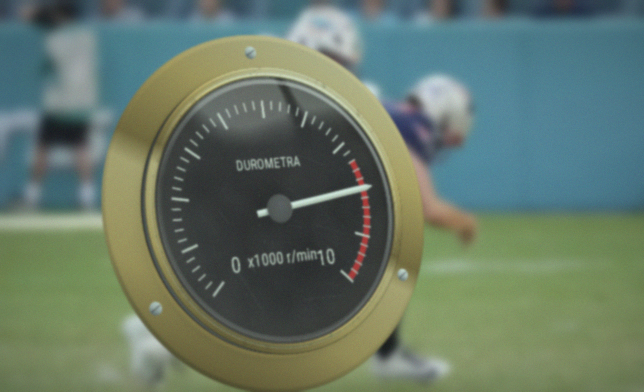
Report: 8000,rpm
